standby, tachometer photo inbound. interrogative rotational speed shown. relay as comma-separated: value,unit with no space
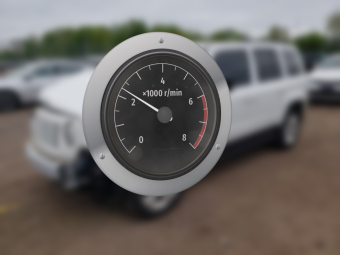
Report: 2250,rpm
